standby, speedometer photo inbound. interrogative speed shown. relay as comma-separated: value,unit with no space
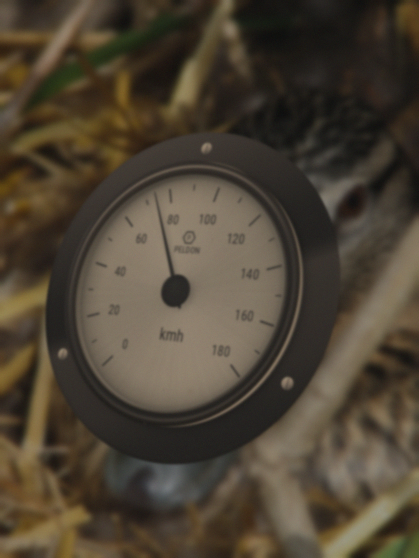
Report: 75,km/h
